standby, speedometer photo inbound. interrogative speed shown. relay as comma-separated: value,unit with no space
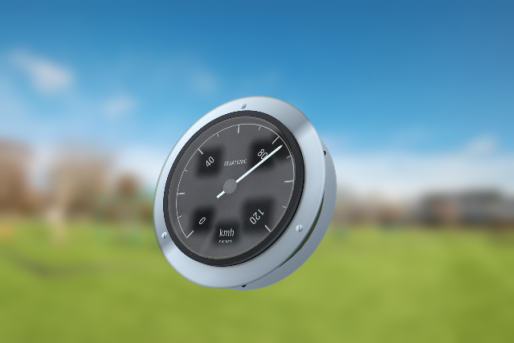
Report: 85,km/h
